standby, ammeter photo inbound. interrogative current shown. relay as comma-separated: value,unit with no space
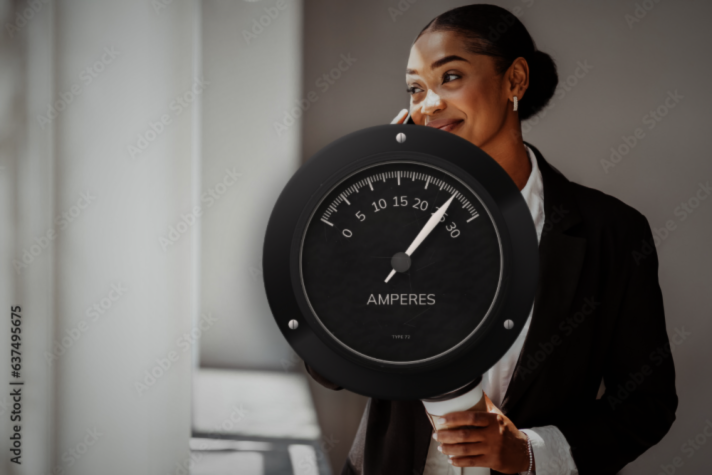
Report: 25,A
